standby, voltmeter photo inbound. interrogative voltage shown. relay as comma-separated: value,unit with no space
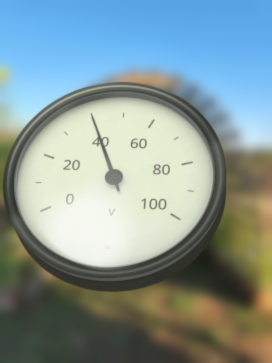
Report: 40,V
